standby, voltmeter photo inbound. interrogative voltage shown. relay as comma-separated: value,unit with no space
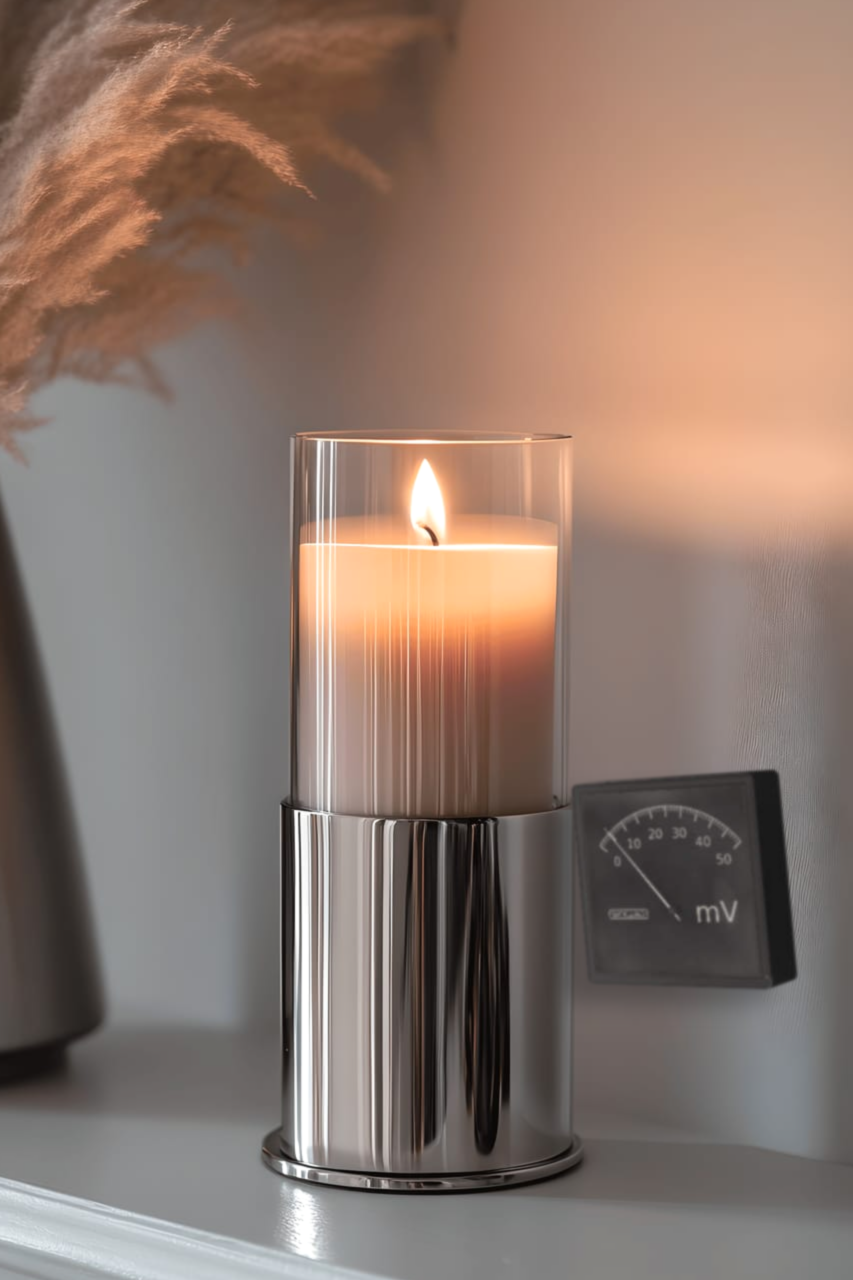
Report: 5,mV
